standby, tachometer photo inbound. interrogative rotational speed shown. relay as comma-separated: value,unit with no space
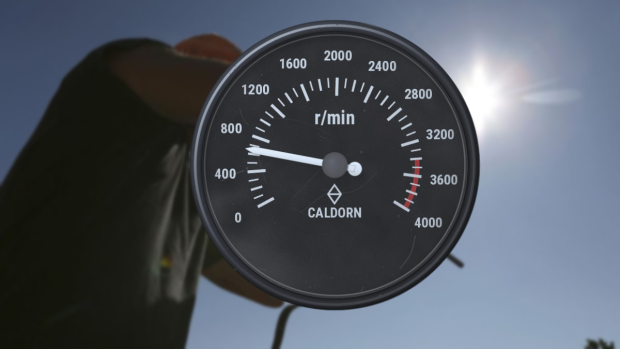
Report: 650,rpm
